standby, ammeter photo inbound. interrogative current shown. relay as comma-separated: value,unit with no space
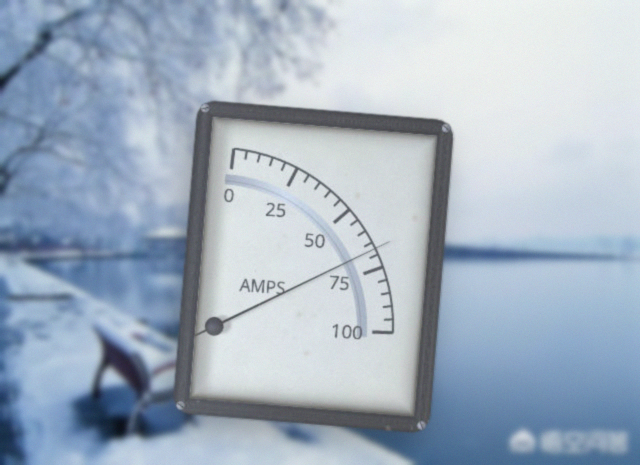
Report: 67.5,A
